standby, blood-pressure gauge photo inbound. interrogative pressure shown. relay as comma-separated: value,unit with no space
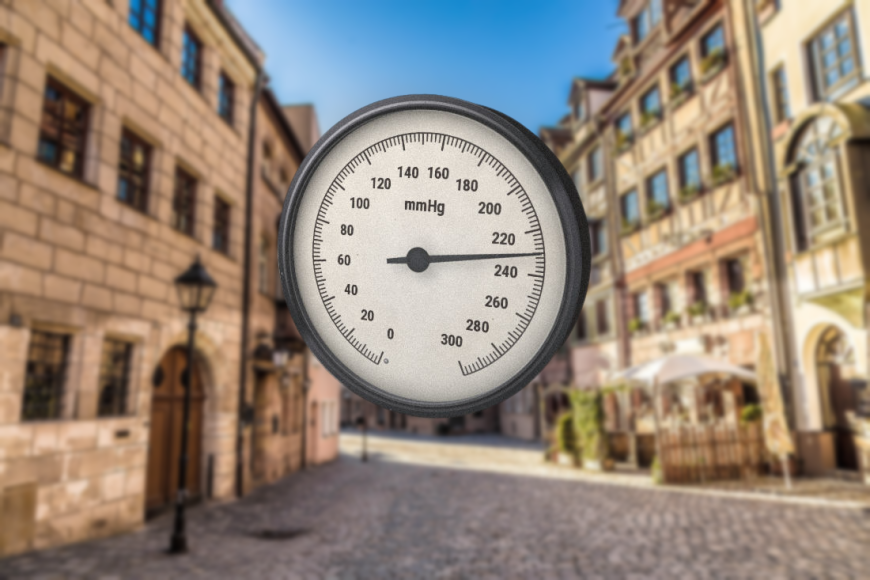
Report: 230,mmHg
